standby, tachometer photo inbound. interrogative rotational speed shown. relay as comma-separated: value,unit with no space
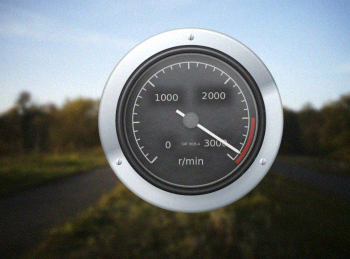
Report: 2900,rpm
